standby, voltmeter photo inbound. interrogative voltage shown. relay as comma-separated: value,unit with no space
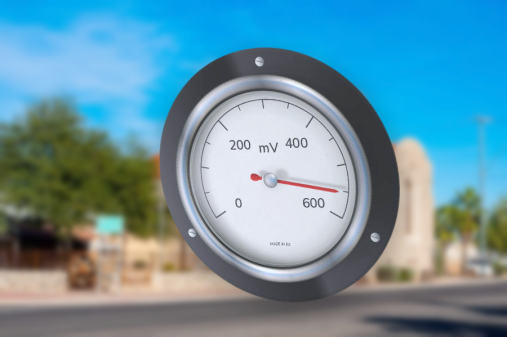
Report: 550,mV
